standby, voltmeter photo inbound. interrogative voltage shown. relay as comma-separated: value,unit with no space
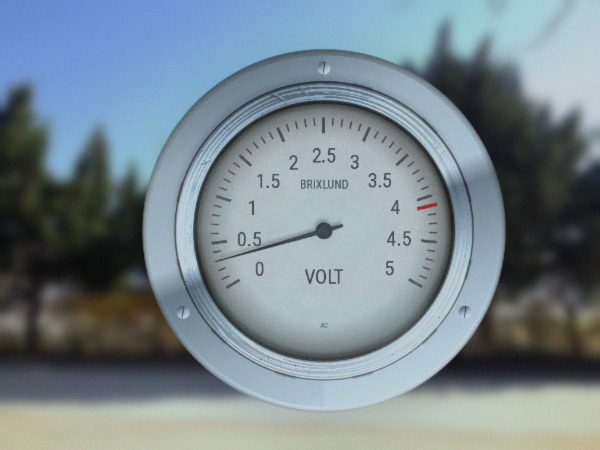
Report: 0.3,V
